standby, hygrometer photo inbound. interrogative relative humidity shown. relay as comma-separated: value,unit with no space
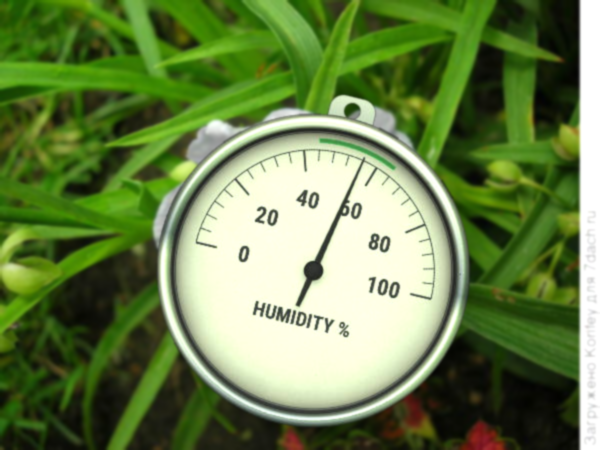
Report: 56,%
